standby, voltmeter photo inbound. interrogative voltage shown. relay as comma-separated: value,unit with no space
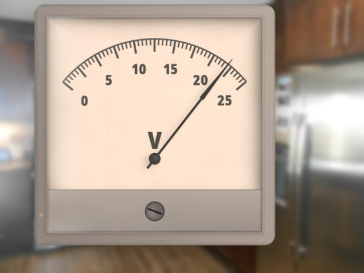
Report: 22,V
